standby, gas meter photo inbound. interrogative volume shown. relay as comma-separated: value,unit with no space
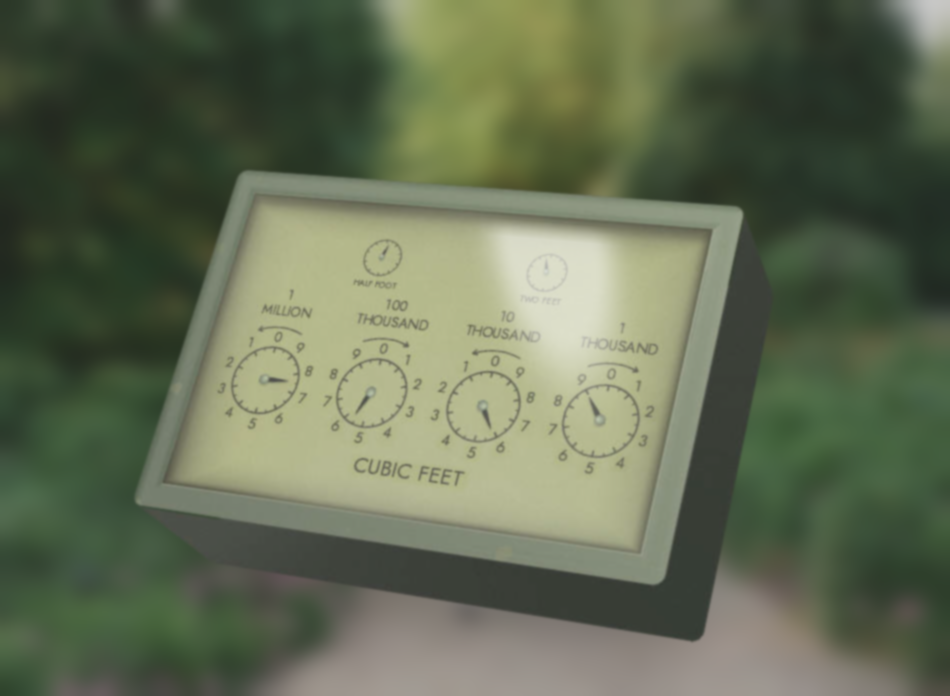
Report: 755900,ft³
